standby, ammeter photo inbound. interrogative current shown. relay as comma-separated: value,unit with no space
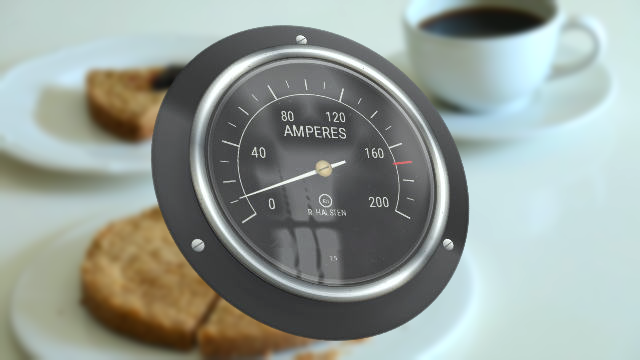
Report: 10,A
